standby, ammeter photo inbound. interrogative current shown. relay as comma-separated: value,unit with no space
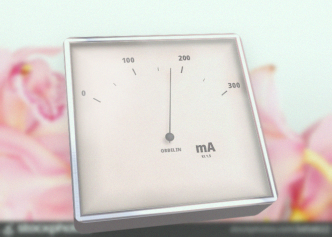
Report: 175,mA
